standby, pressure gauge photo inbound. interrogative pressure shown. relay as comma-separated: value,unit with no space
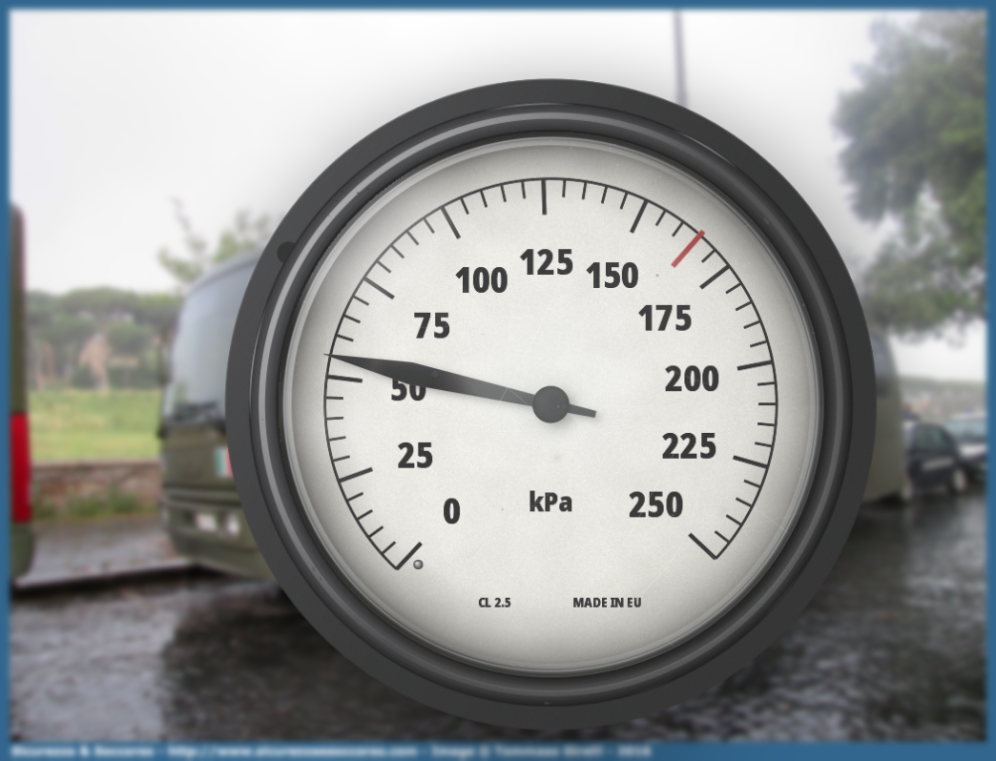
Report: 55,kPa
